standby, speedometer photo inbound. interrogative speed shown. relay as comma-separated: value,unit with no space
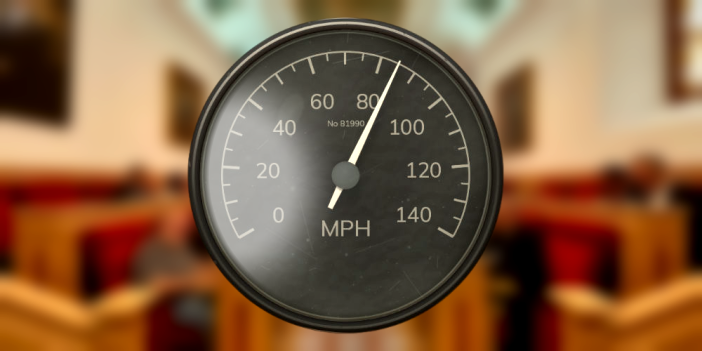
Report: 85,mph
